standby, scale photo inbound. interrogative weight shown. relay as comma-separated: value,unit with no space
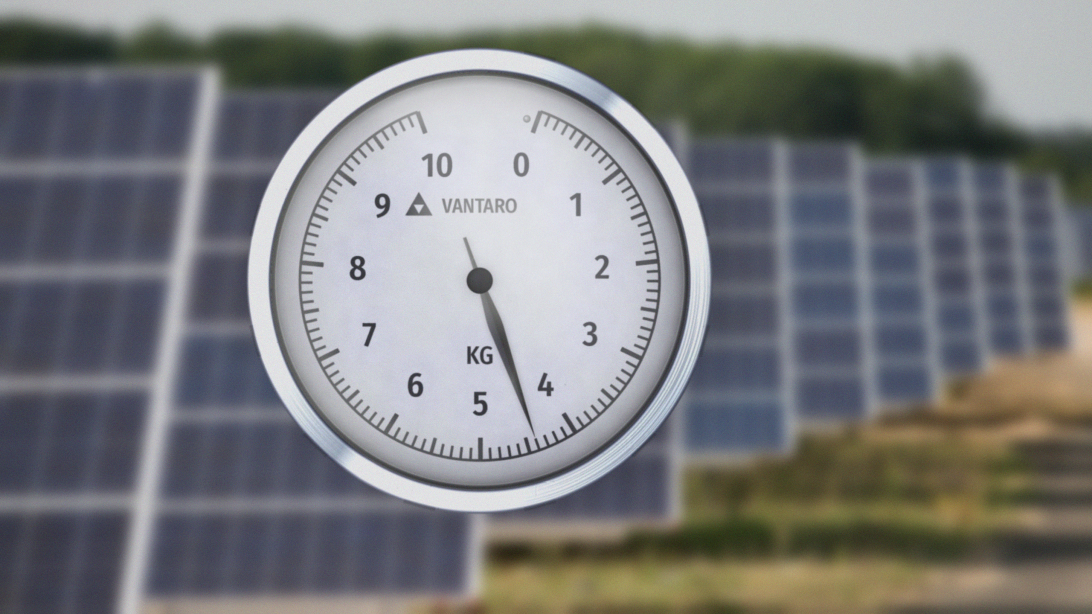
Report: 4.4,kg
